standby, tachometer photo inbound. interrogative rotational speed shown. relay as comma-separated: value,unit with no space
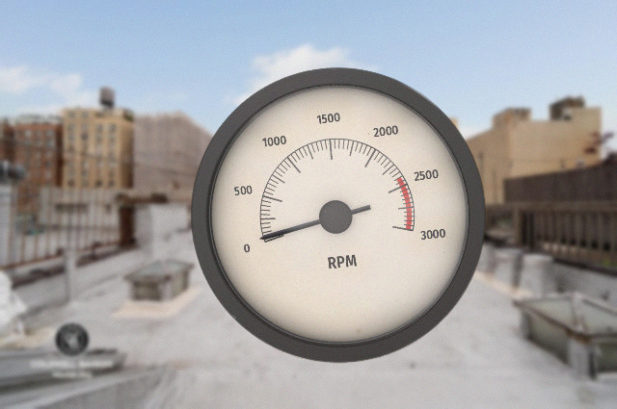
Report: 50,rpm
